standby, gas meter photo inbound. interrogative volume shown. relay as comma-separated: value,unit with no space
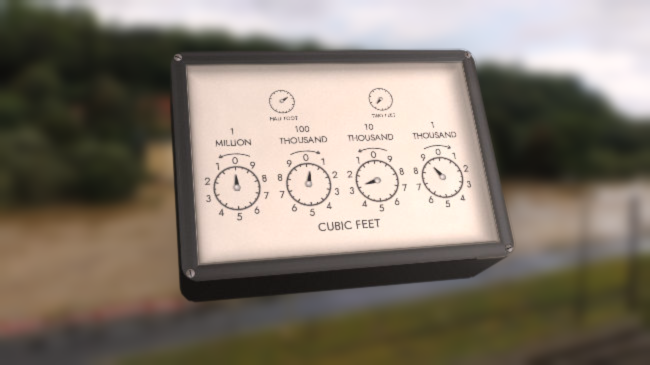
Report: 2900,ft³
